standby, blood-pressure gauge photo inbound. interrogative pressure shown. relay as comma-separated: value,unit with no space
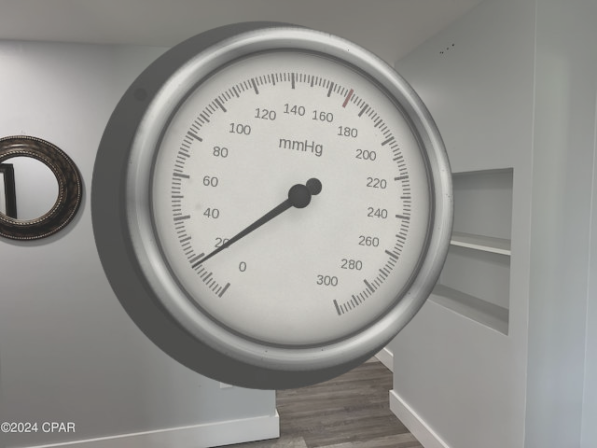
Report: 18,mmHg
